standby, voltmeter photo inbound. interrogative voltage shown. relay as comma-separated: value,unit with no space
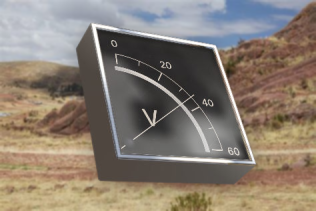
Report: 35,V
